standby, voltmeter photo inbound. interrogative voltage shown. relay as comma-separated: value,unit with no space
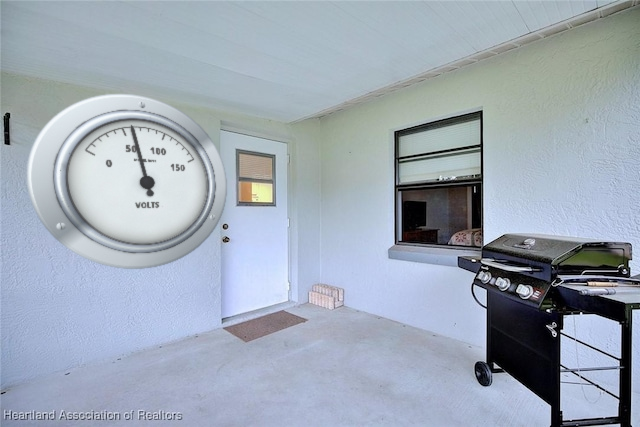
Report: 60,V
